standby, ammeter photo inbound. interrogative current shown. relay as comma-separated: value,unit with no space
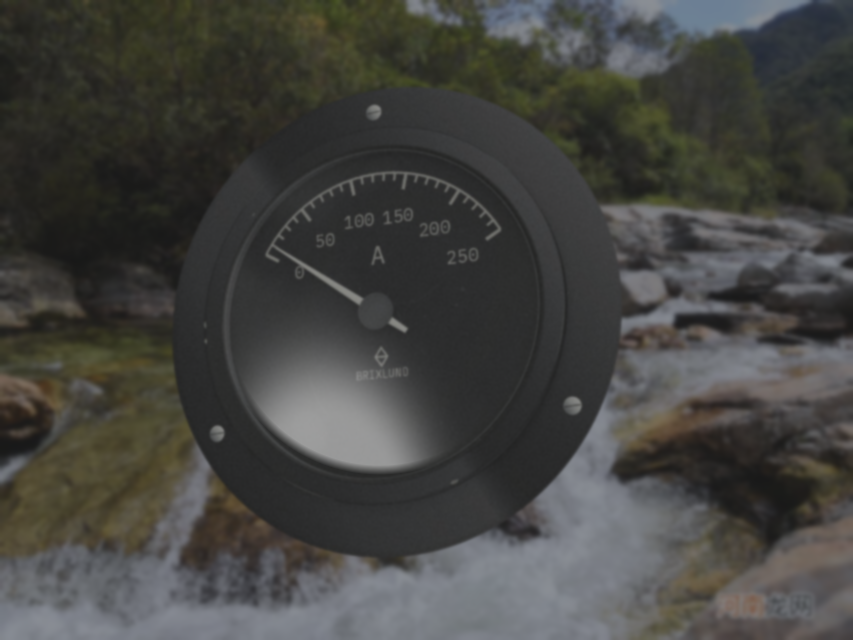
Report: 10,A
